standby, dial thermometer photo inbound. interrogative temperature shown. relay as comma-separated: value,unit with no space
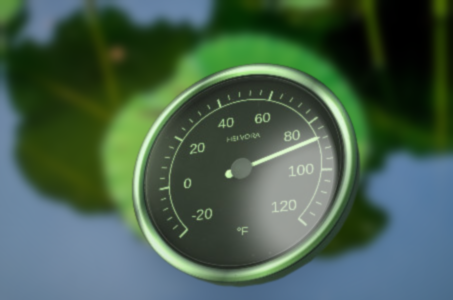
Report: 88,°F
